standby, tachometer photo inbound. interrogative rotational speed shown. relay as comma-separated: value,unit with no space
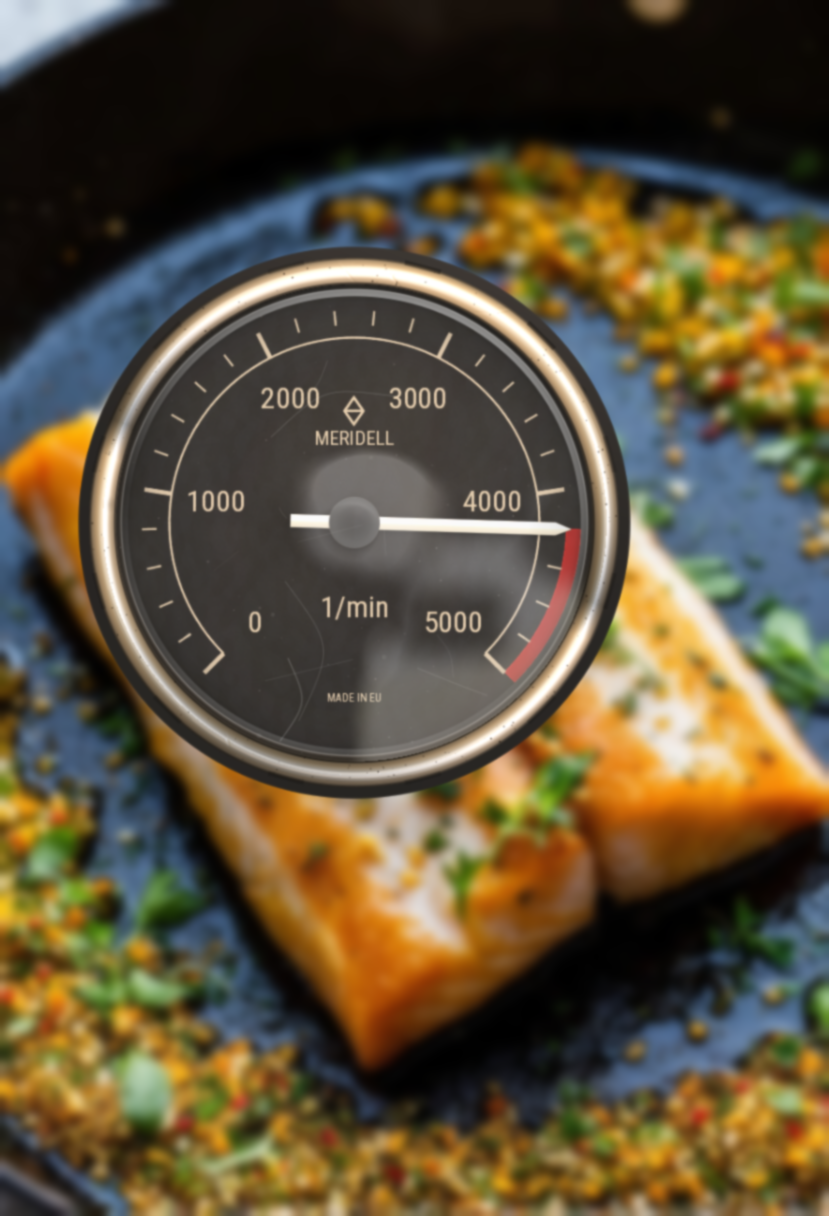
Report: 4200,rpm
